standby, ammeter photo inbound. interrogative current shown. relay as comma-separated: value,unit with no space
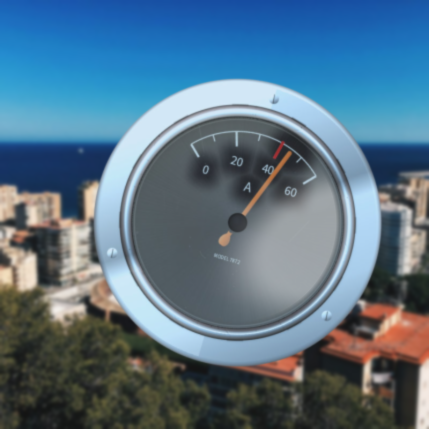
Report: 45,A
